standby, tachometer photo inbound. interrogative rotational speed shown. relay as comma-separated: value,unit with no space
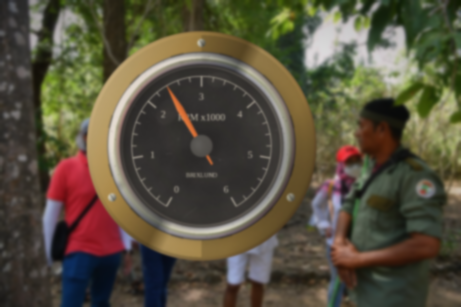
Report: 2400,rpm
